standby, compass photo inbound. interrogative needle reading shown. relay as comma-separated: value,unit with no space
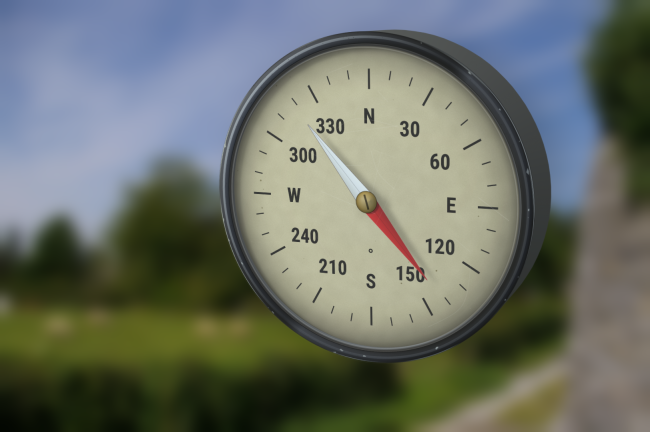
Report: 140,°
